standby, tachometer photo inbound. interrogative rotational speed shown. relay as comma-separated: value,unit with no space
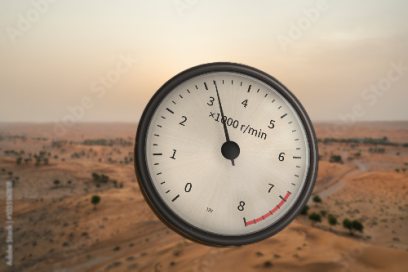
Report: 3200,rpm
